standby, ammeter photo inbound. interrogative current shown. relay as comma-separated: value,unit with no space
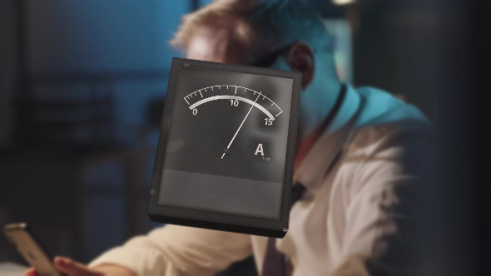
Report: 12.5,A
